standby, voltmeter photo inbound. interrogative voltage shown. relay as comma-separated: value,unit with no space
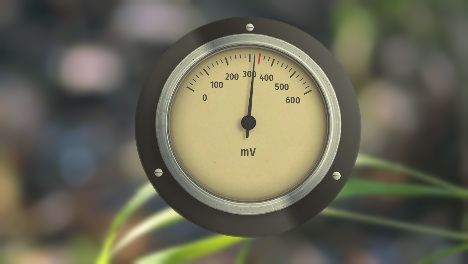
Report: 320,mV
